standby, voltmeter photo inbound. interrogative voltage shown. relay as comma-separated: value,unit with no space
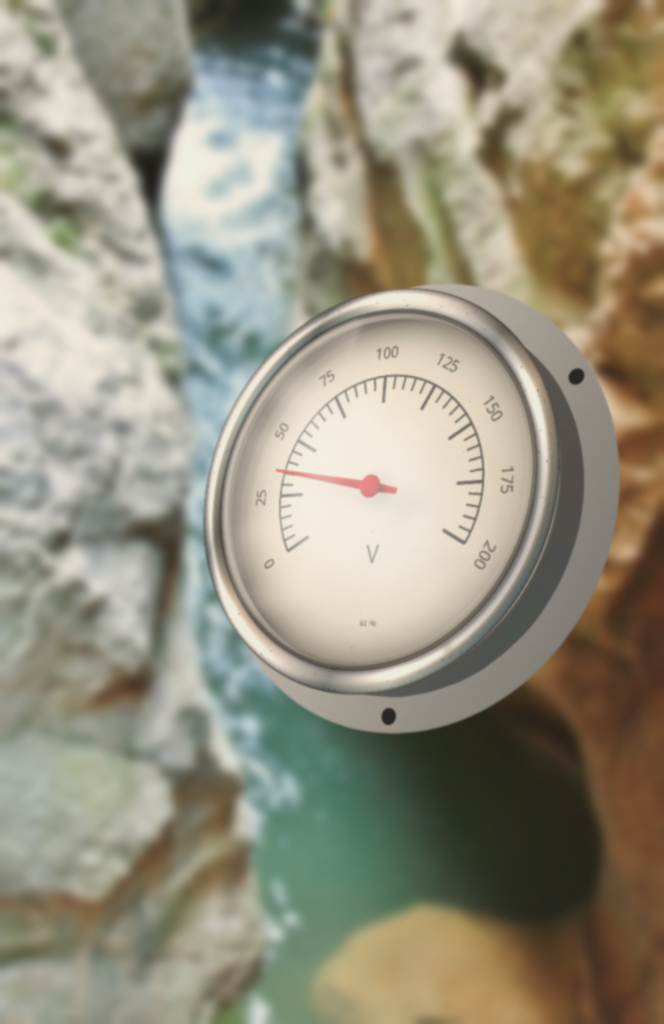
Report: 35,V
